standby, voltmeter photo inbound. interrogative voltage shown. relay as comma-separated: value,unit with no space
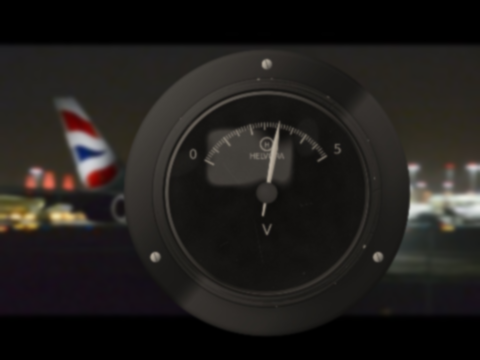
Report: 3,V
